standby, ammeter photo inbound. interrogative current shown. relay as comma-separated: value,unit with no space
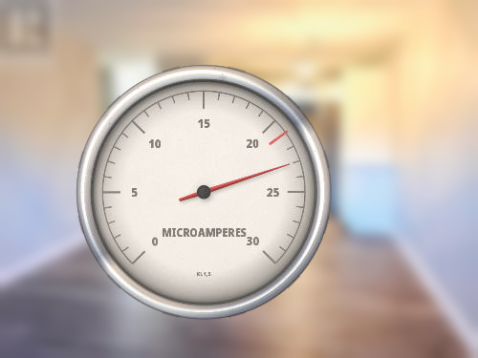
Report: 23,µA
